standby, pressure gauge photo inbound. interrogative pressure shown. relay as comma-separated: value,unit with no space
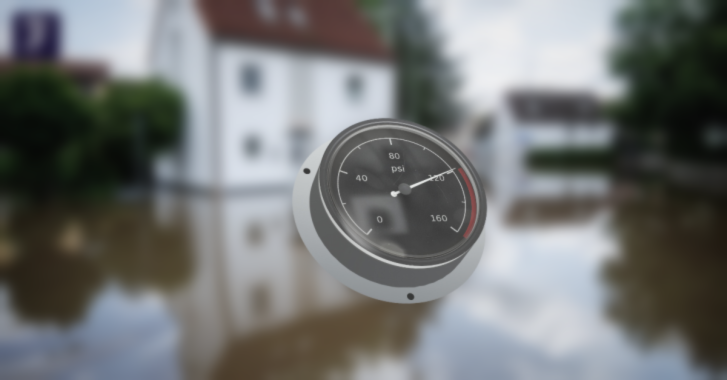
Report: 120,psi
